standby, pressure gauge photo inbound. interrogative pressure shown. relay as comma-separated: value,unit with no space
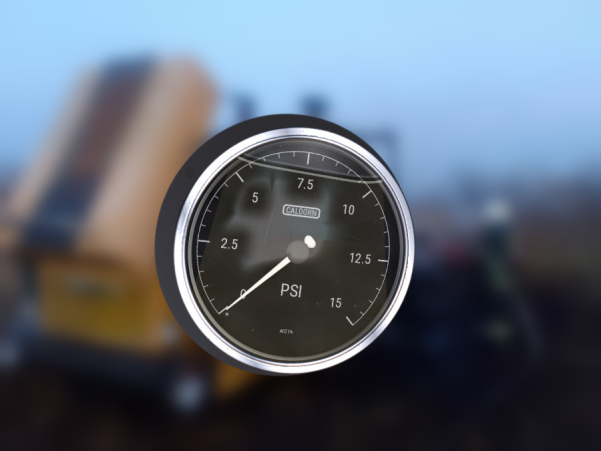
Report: 0,psi
